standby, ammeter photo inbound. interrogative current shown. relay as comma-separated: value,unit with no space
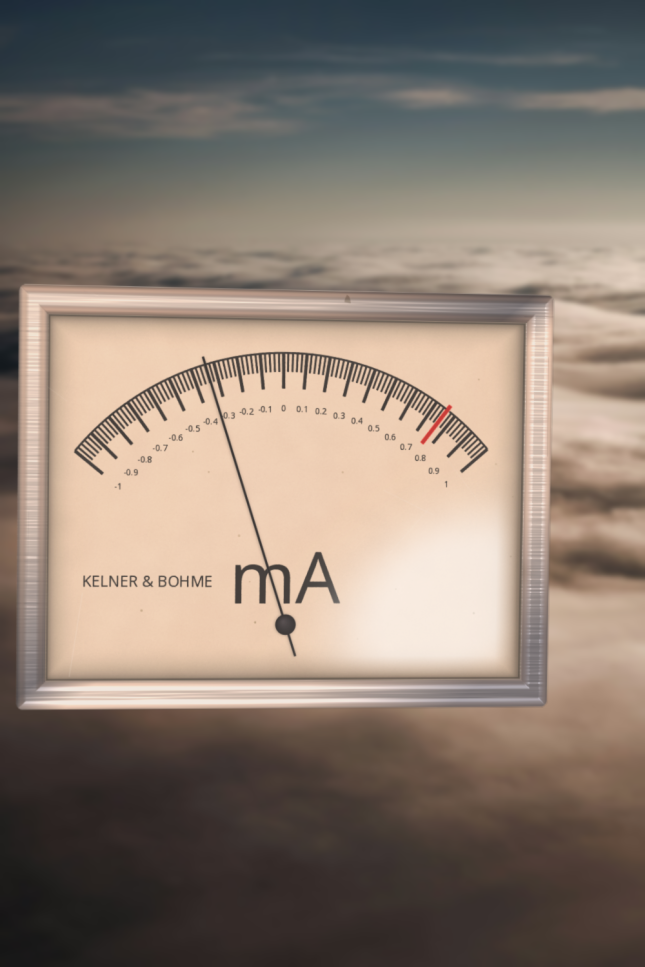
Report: -0.34,mA
